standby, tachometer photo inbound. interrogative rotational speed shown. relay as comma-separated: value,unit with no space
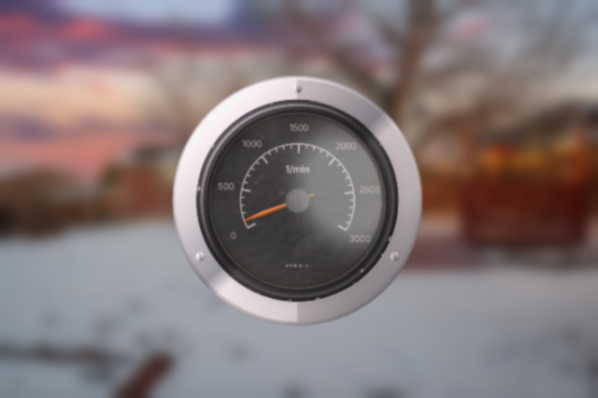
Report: 100,rpm
